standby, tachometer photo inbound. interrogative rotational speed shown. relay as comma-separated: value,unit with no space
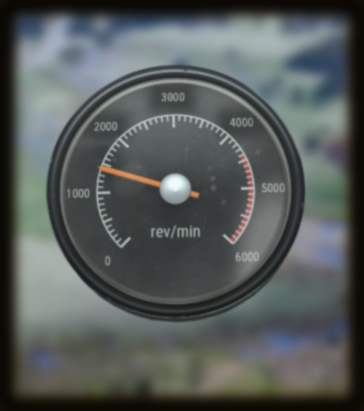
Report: 1400,rpm
